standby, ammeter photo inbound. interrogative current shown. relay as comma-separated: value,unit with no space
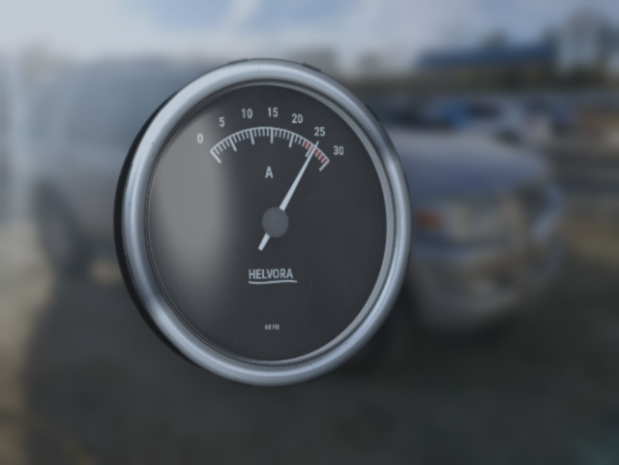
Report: 25,A
